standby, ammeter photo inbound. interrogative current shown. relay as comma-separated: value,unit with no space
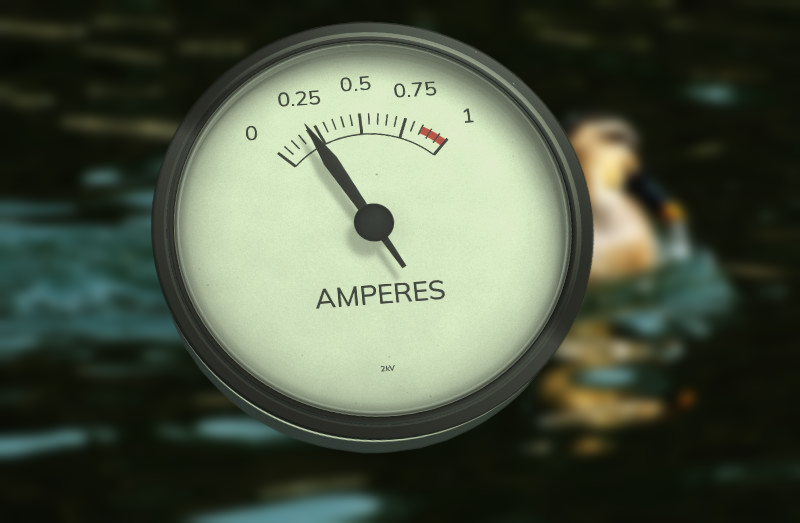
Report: 0.2,A
